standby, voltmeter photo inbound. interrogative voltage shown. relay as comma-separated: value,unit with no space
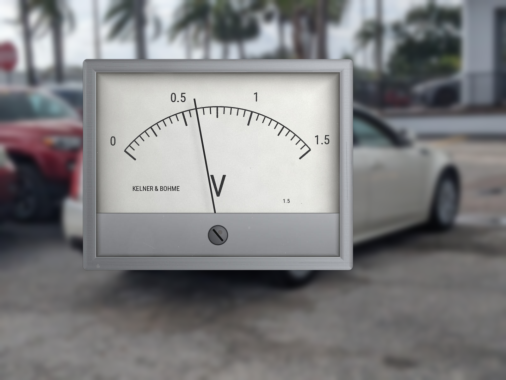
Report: 0.6,V
